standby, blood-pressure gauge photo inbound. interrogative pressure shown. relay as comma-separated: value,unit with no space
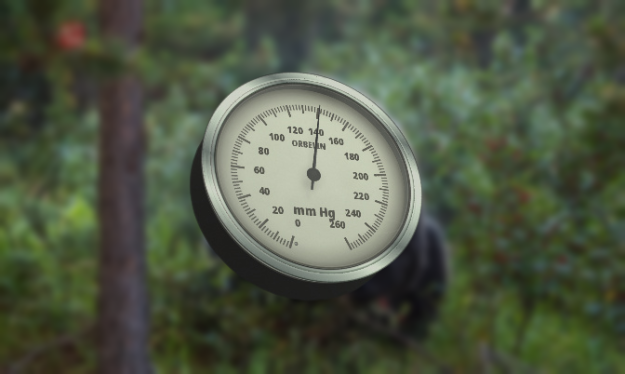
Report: 140,mmHg
